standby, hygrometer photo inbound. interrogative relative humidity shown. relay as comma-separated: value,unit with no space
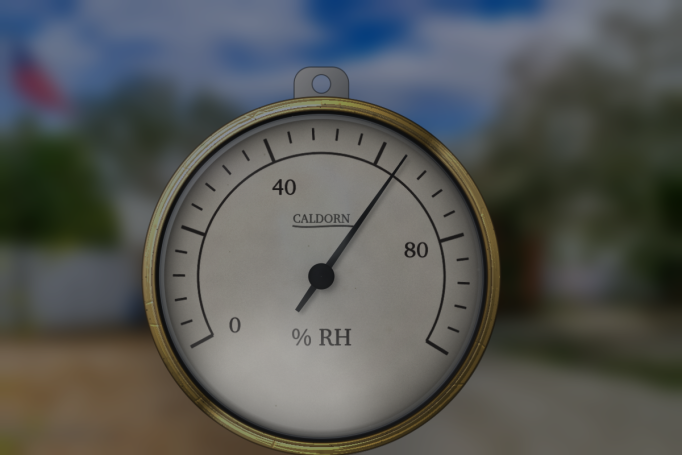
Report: 64,%
